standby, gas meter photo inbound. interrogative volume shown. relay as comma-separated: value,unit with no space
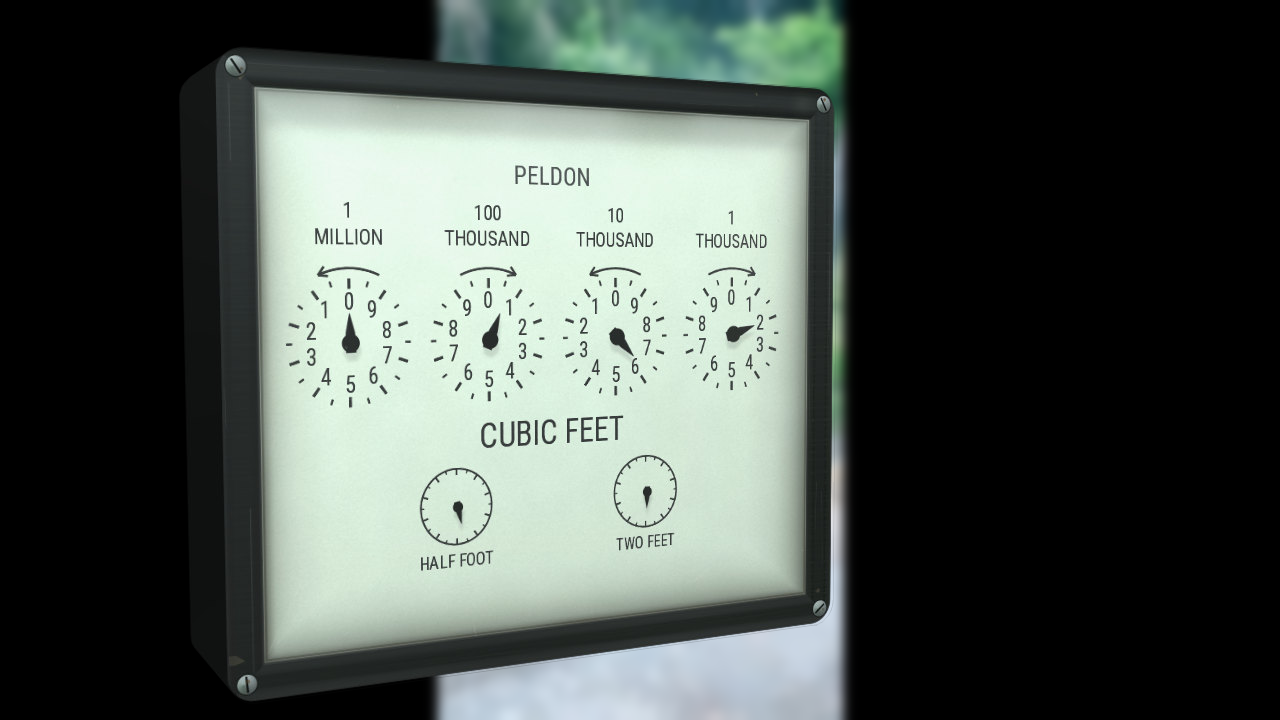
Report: 6200,ft³
